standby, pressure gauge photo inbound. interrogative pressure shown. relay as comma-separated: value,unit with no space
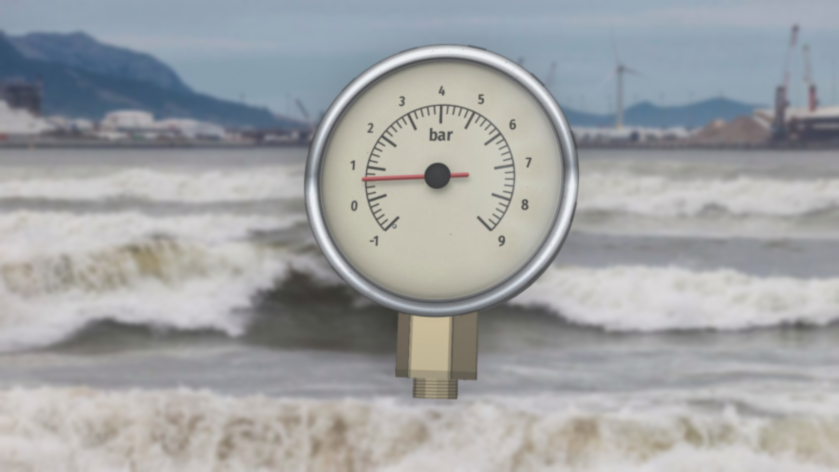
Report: 0.6,bar
